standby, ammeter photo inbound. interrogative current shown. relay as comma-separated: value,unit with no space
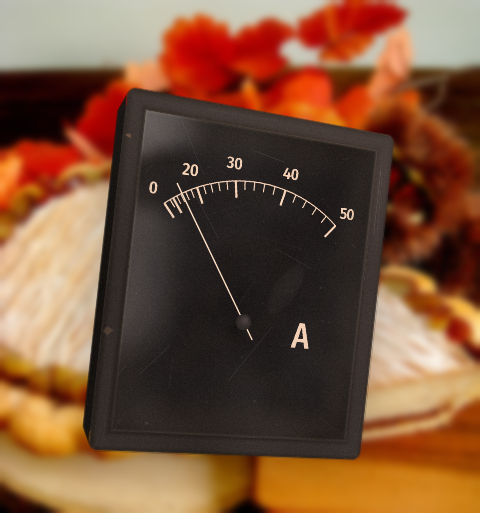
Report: 14,A
